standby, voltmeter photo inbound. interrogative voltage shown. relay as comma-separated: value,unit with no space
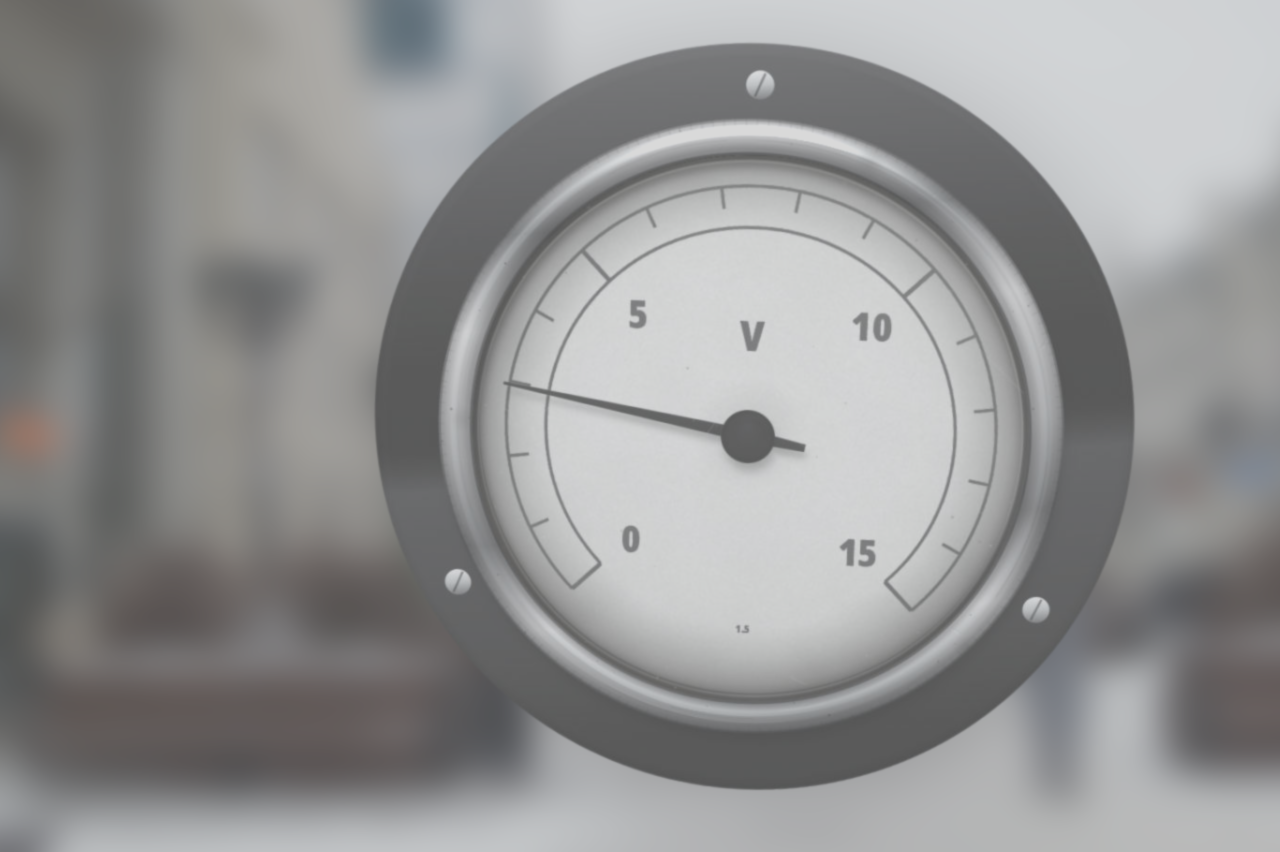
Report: 3,V
